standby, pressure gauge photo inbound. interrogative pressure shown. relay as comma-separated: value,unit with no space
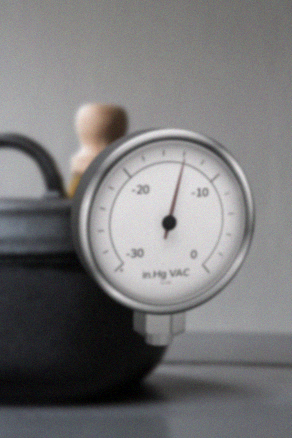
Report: -14,inHg
